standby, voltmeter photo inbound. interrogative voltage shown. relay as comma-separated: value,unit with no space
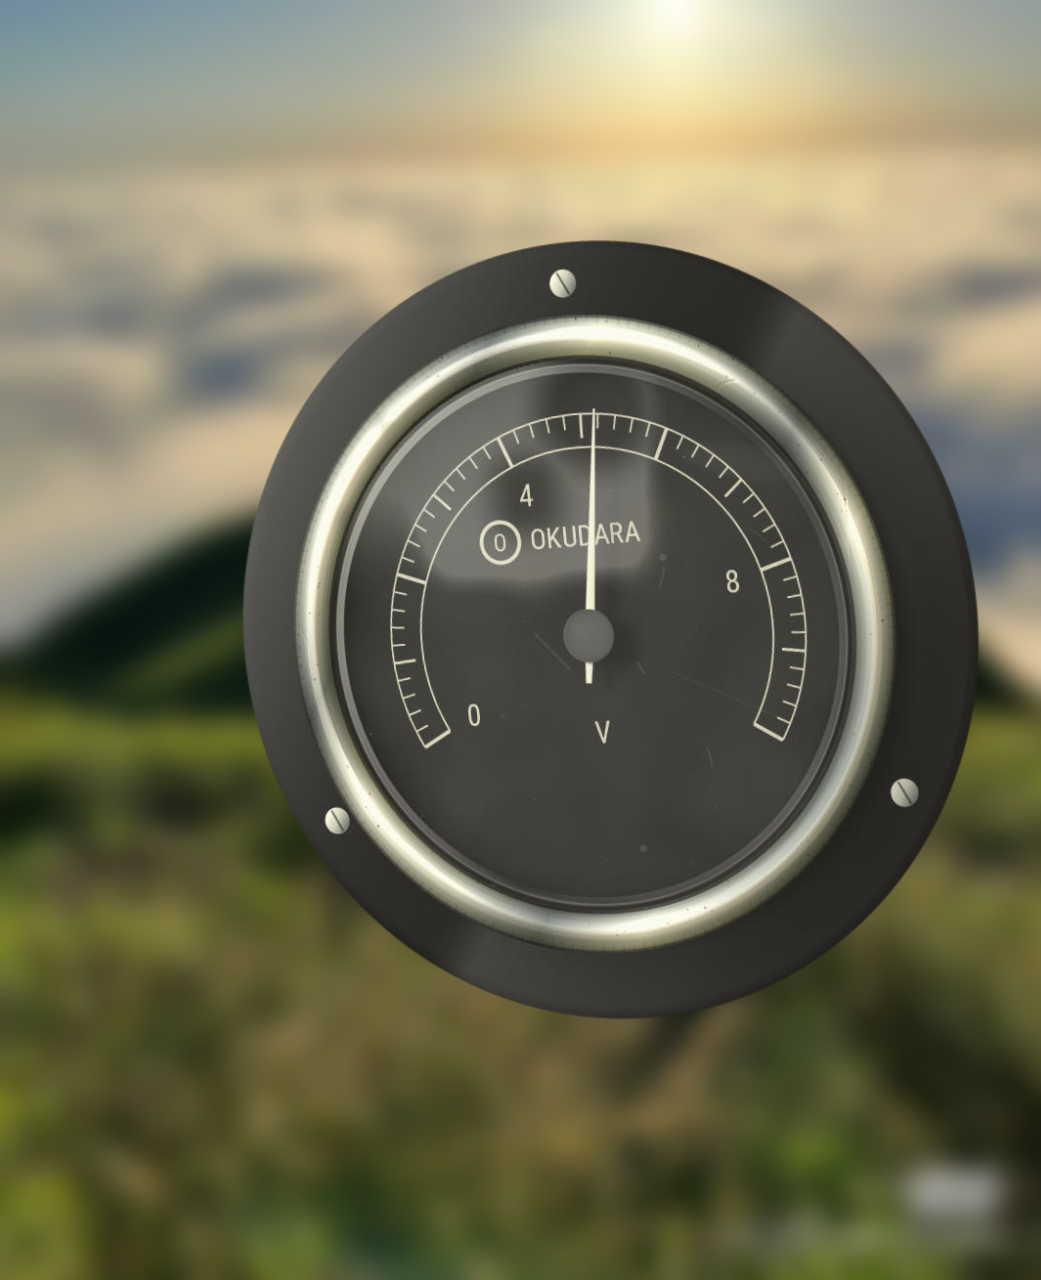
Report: 5.2,V
